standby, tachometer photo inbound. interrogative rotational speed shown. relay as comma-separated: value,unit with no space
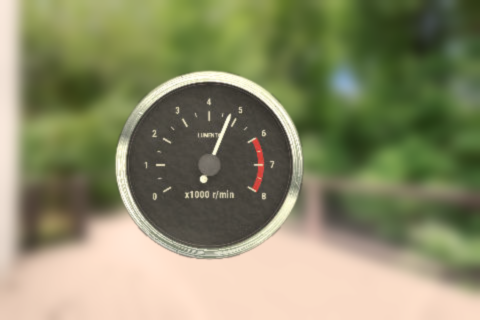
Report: 4750,rpm
